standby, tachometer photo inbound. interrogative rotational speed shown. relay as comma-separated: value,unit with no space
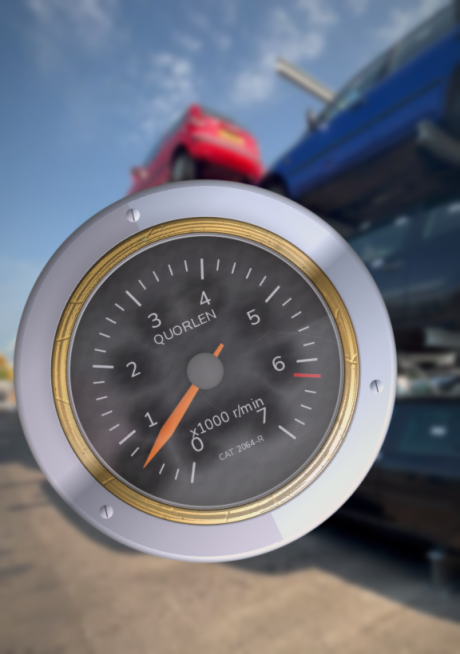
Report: 600,rpm
